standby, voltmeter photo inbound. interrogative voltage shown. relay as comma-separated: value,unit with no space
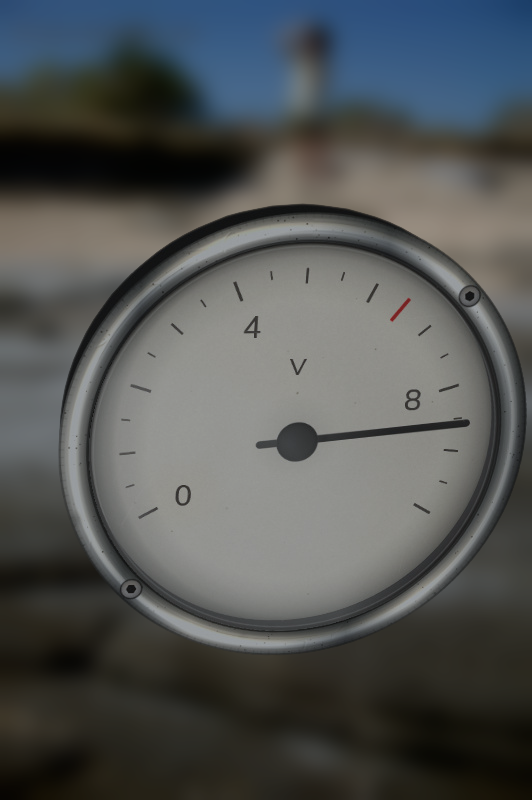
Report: 8.5,V
